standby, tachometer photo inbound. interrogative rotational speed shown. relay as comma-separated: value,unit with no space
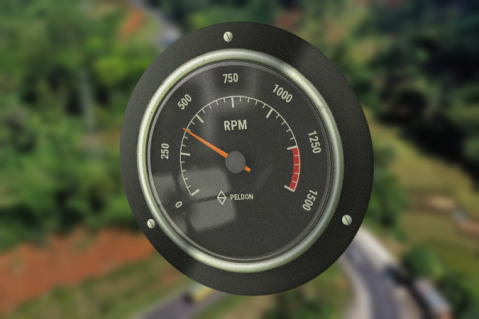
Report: 400,rpm
